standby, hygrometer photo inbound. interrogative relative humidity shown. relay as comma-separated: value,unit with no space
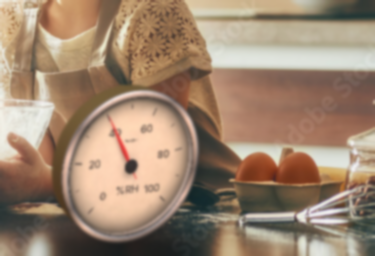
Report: 40,%
